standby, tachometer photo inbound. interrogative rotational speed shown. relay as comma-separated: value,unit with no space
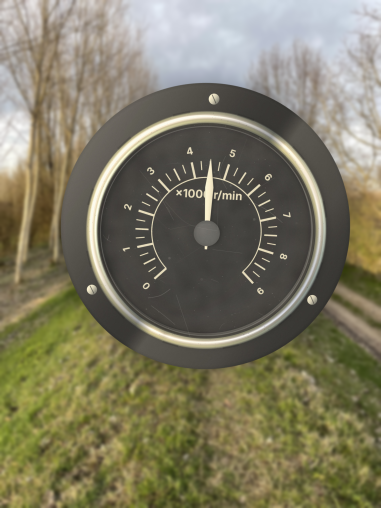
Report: 4500,rpm
